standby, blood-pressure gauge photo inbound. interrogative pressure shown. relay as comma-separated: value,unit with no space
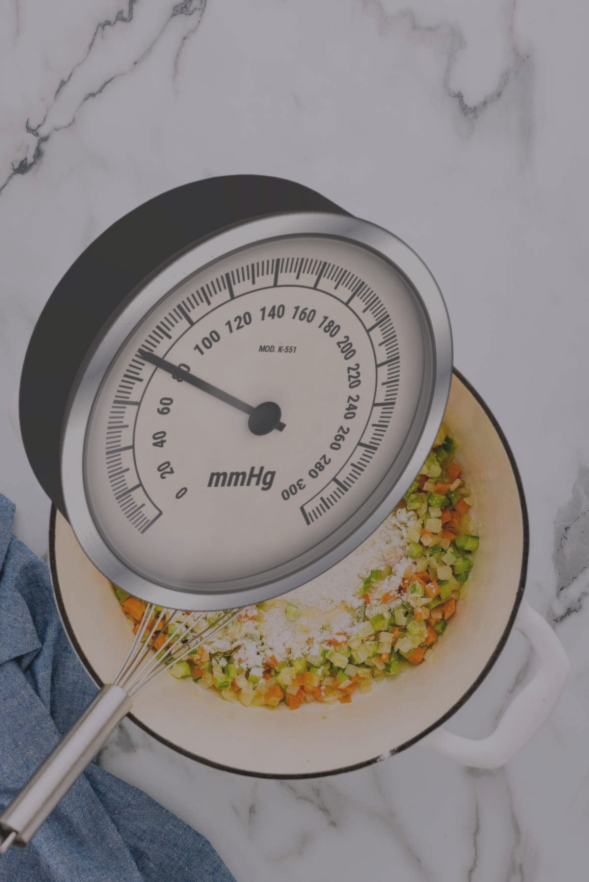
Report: 80,mmHg
